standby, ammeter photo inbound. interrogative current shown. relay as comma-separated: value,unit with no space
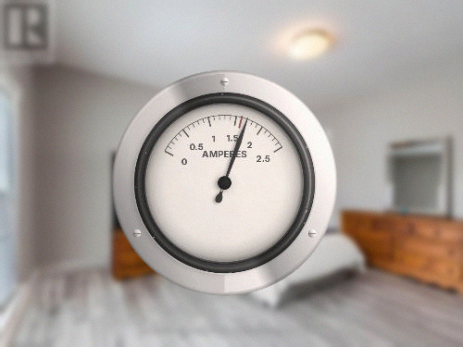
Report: 1.7,A
